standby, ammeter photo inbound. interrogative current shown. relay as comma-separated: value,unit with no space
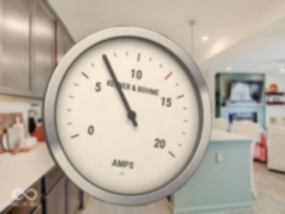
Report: 7,A
